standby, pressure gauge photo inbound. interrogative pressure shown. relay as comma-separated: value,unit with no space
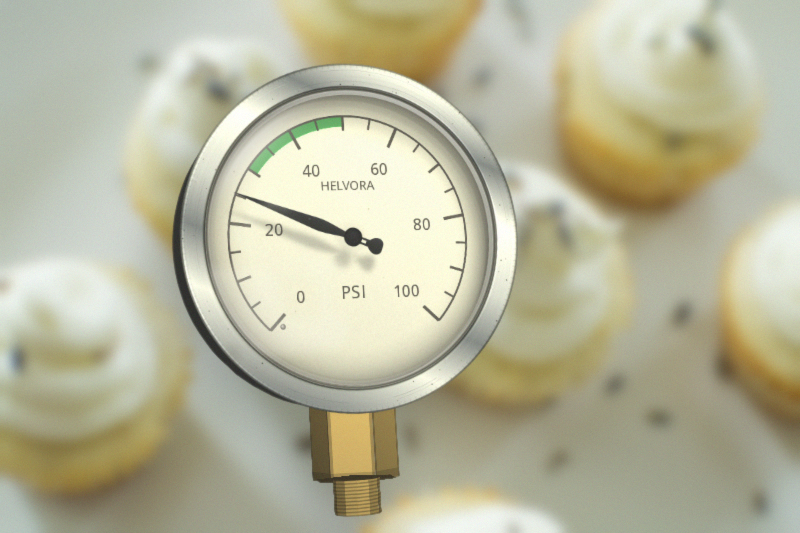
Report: 25,psi
